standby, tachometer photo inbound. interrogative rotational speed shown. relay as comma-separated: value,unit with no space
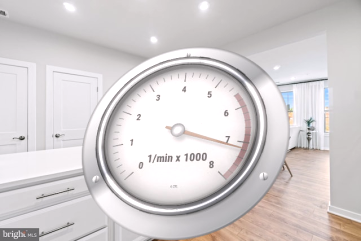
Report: 7200,rpm
